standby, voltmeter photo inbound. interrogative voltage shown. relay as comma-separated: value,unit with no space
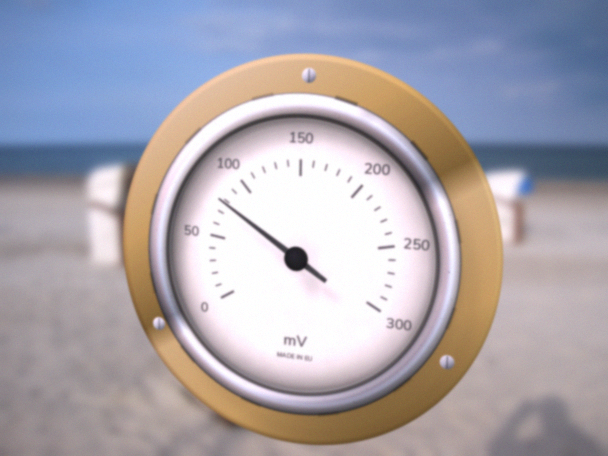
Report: 80,mV
